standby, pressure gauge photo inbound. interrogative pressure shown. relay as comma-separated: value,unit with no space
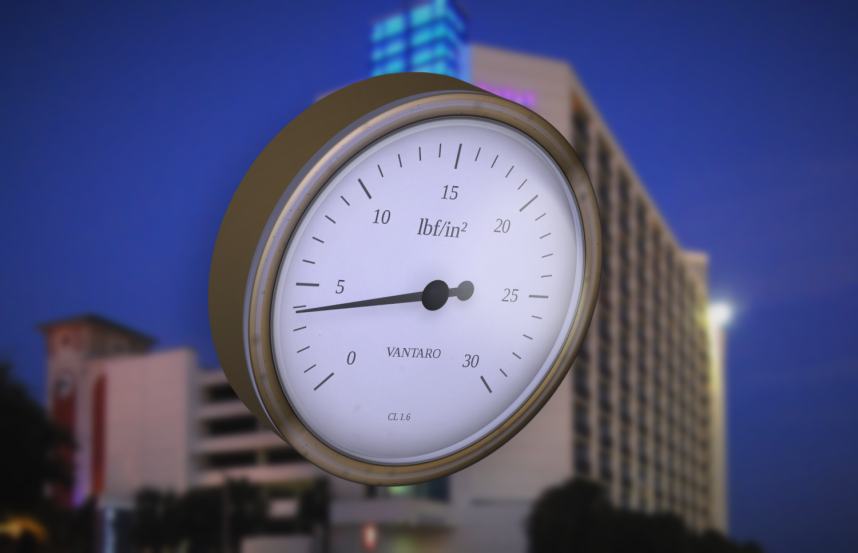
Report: 4,psi
